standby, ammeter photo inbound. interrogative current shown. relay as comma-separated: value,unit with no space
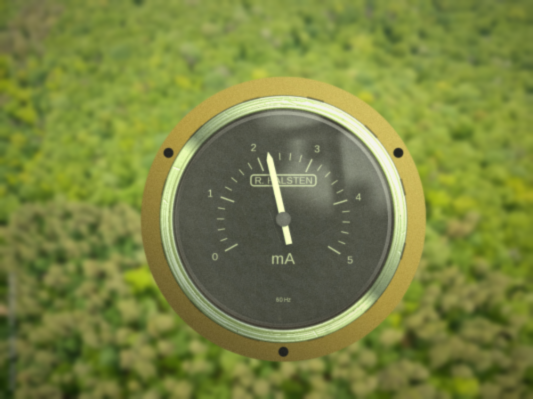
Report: 2.2,mA
